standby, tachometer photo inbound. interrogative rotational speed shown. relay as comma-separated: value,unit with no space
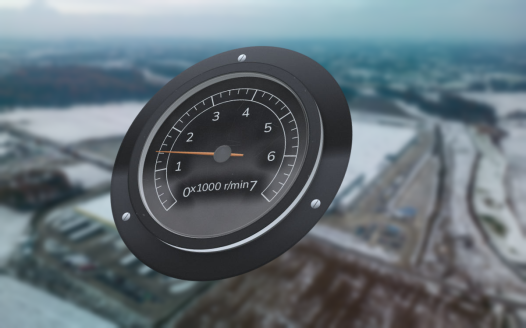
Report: 1400,rpm
